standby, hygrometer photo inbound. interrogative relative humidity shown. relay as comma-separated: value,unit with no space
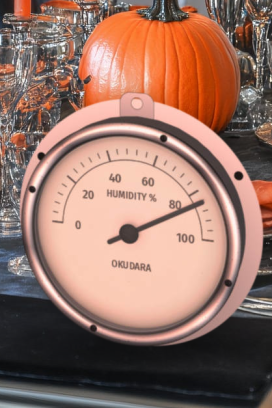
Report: 84,%
